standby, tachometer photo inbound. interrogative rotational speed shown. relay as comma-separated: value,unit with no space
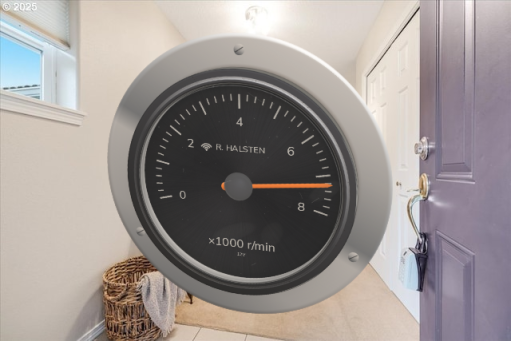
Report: 7200,rpm
